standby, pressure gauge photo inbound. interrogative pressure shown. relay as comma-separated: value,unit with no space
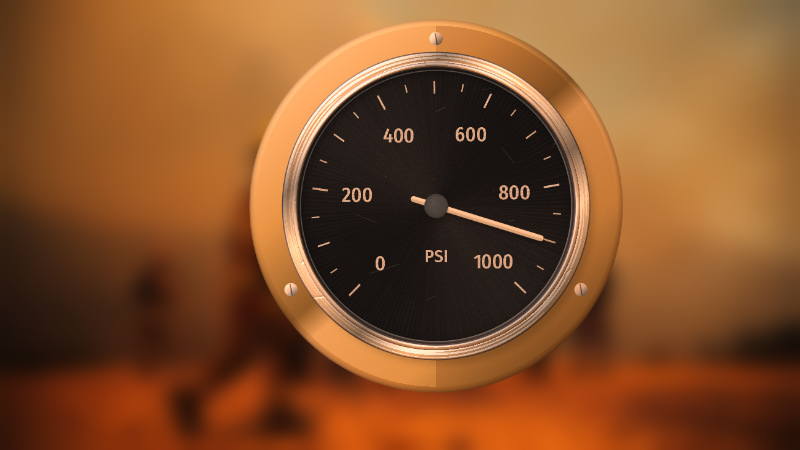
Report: 900,psi
